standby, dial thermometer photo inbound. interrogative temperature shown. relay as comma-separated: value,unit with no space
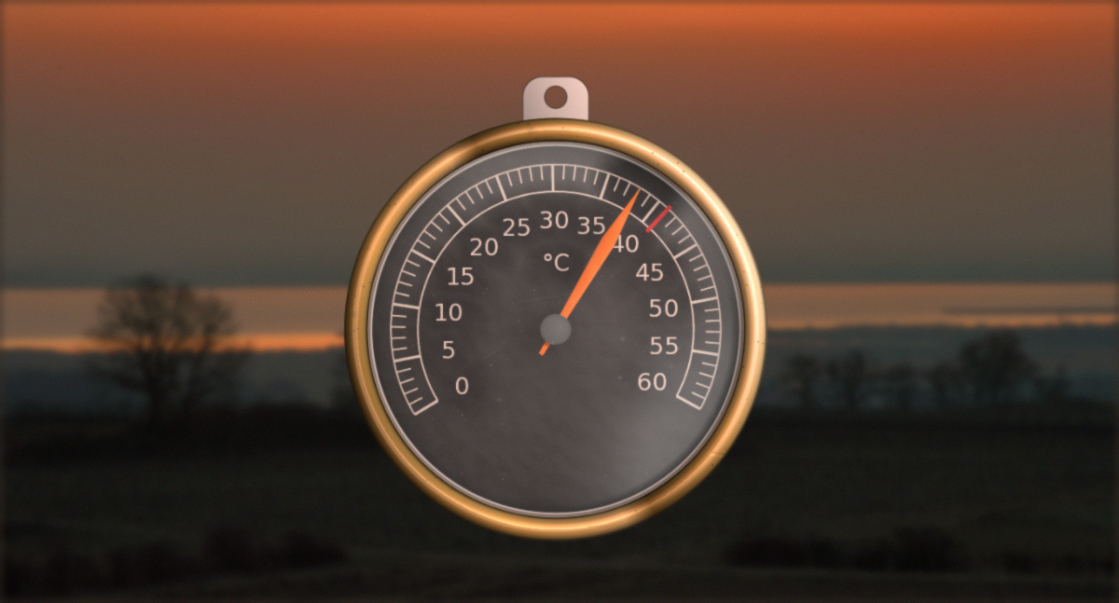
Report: 38,°C
